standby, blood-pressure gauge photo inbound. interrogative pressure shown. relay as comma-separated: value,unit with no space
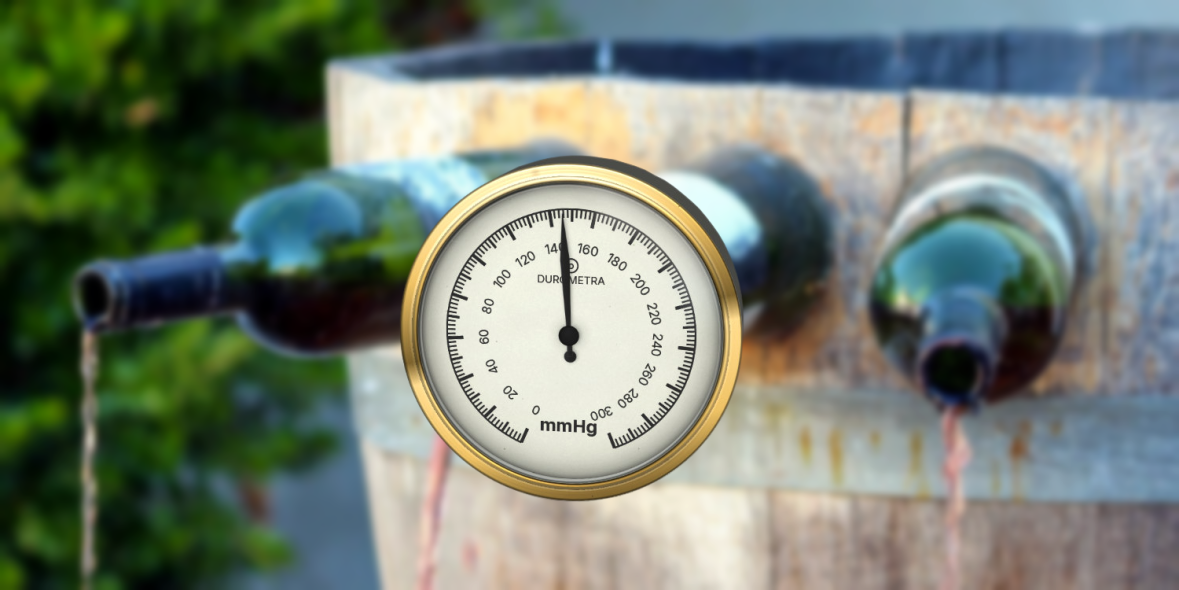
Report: 146,mmHg
